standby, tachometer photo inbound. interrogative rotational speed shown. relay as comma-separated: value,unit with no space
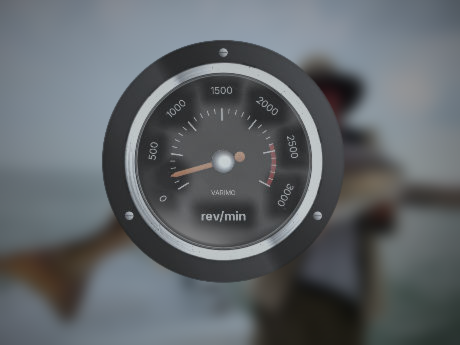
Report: 200,rpm
